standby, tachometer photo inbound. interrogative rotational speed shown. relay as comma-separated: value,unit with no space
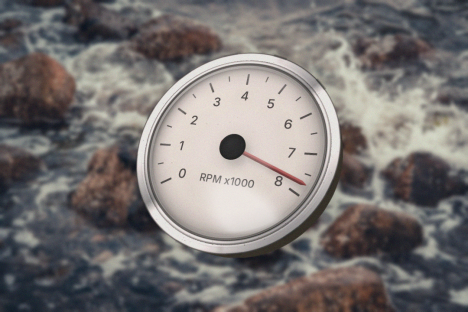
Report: 7750,rpm
